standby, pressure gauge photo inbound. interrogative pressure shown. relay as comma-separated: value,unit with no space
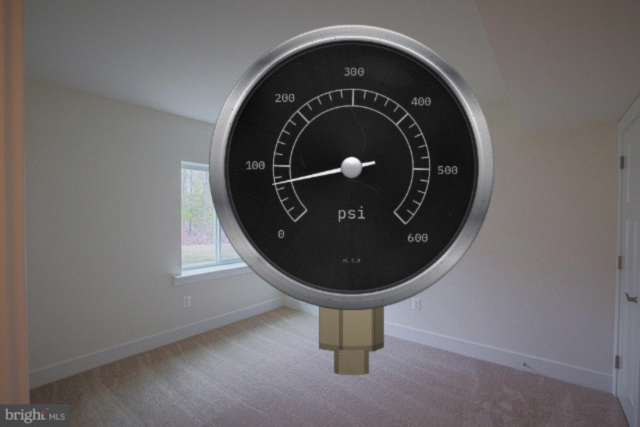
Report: 70,psi
